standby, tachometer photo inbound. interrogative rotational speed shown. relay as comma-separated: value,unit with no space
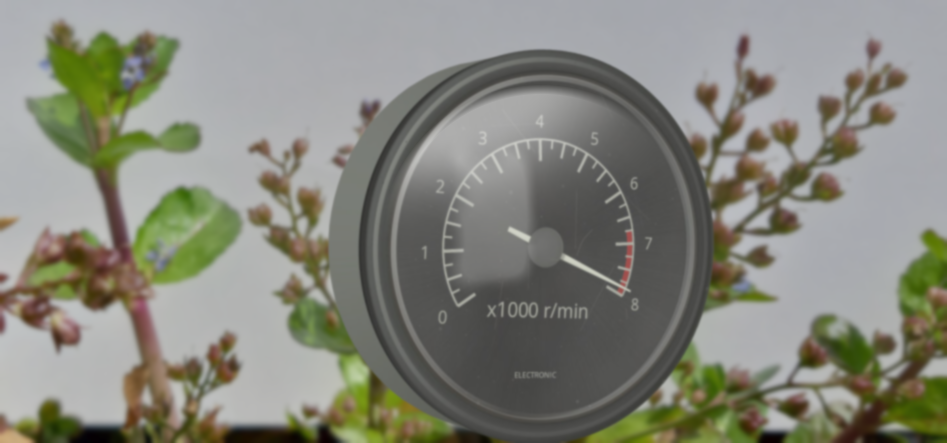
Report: 7875,rpm
